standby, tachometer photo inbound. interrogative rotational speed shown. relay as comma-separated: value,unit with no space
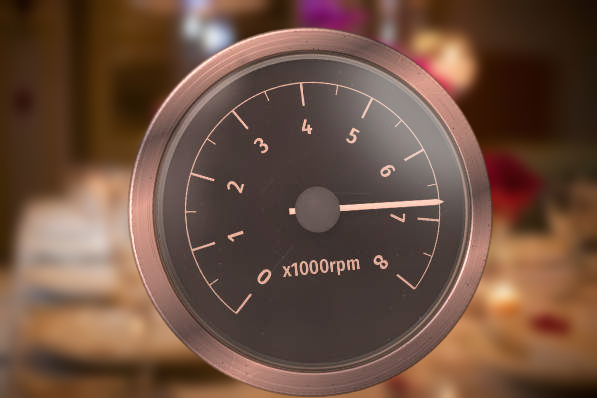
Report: 6750,rpm
